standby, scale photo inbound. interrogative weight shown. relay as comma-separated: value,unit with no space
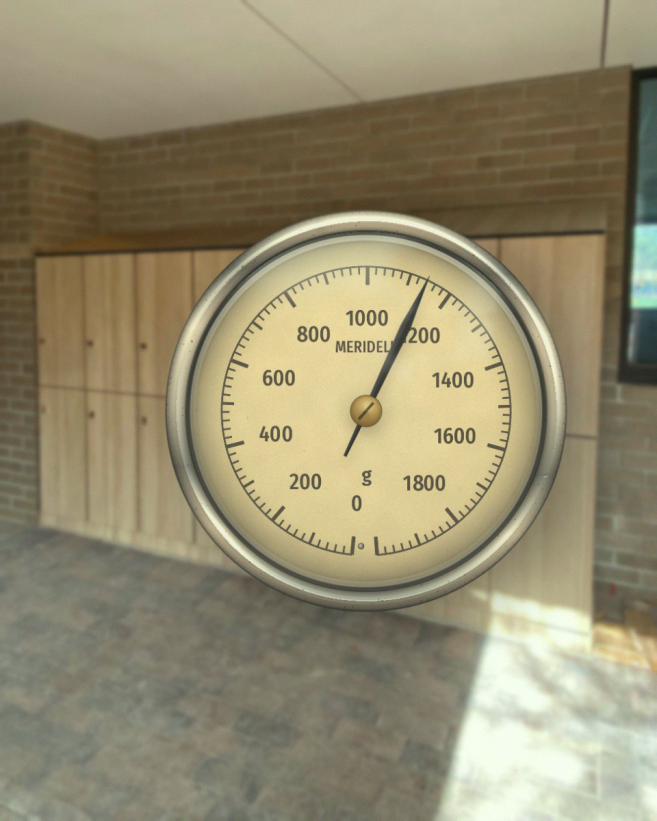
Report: 1140,g
